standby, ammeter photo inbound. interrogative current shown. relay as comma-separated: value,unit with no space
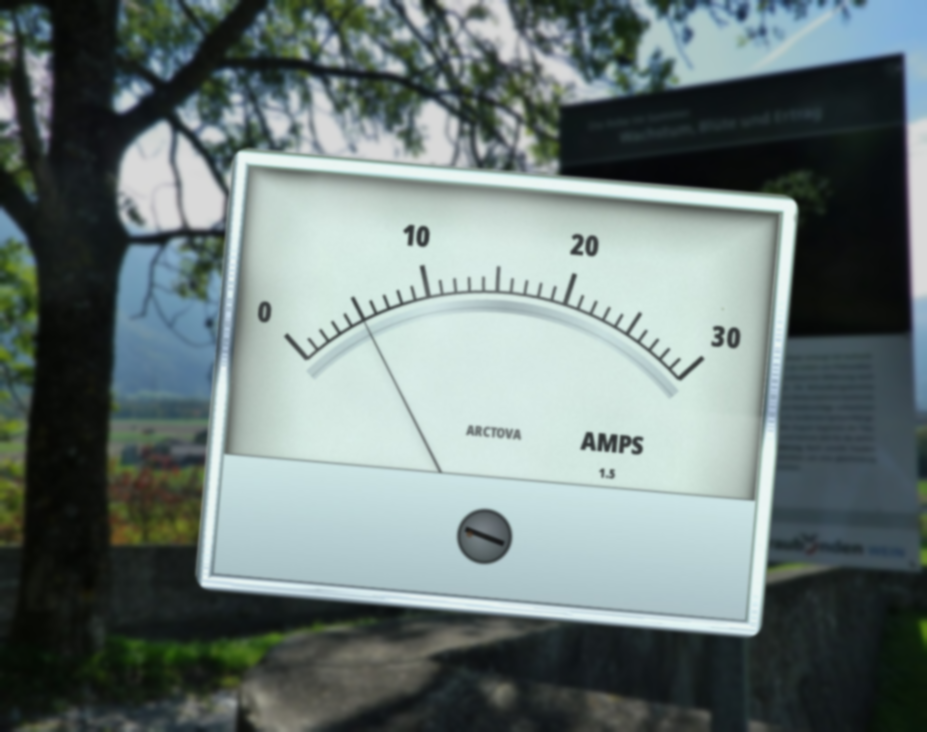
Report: 5,A
